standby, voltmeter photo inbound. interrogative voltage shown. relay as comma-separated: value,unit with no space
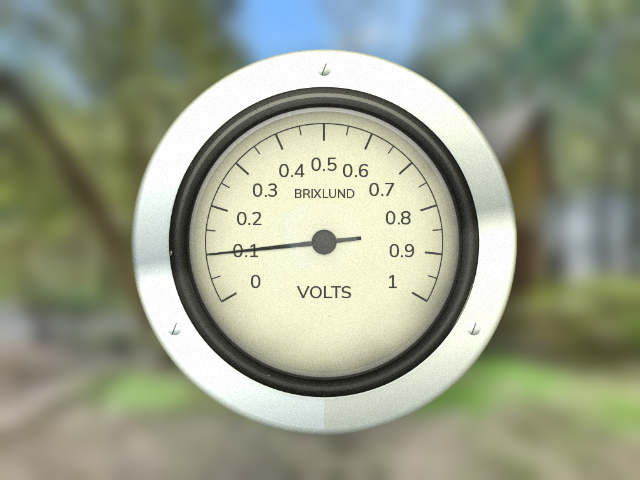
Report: 0.1,V
